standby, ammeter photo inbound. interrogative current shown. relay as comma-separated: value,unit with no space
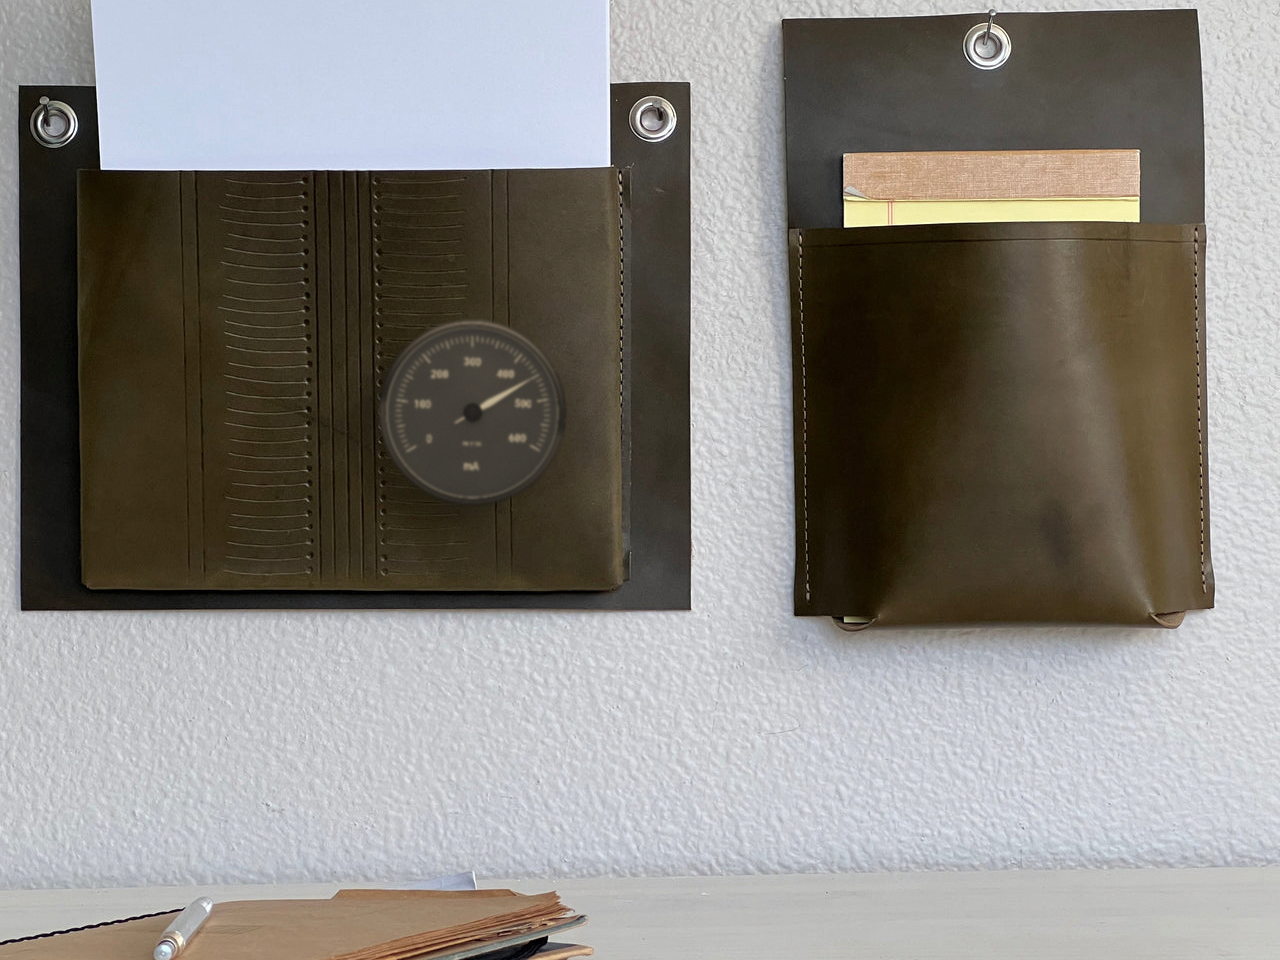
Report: 450,mA
